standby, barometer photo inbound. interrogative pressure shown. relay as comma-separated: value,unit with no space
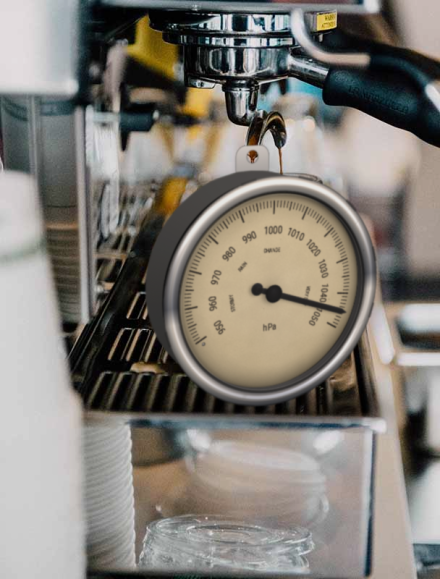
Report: 1045,hPa
